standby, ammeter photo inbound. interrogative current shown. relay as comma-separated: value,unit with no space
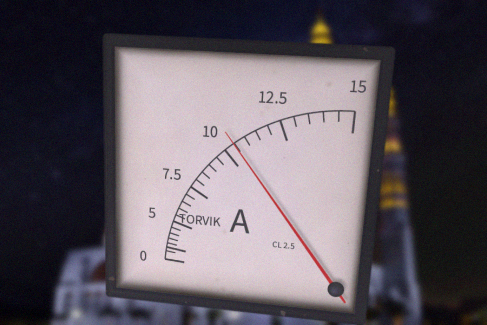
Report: 10.5,A
